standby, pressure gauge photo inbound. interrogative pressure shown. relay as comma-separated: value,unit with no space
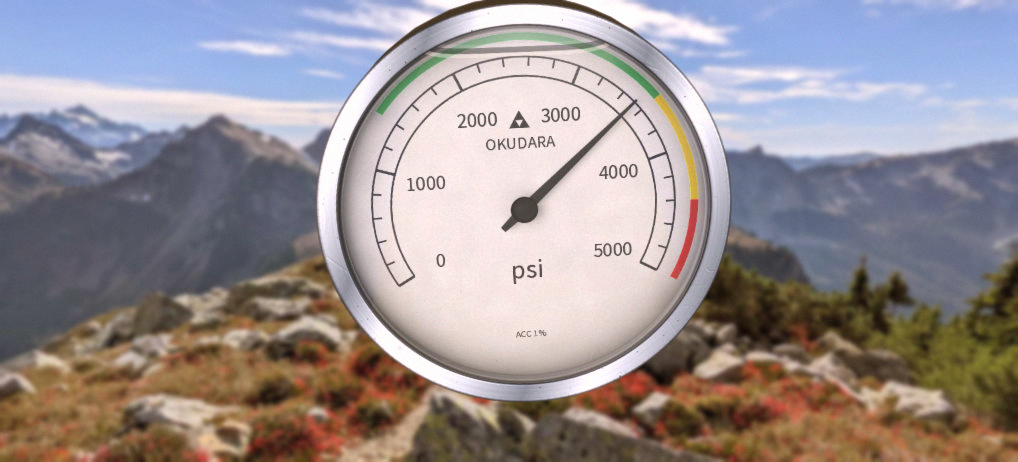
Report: 3500,psi
